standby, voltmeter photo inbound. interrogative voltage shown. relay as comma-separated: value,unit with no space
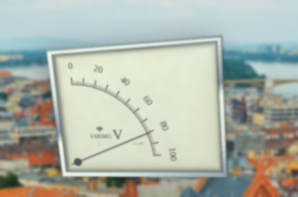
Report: 80,V
